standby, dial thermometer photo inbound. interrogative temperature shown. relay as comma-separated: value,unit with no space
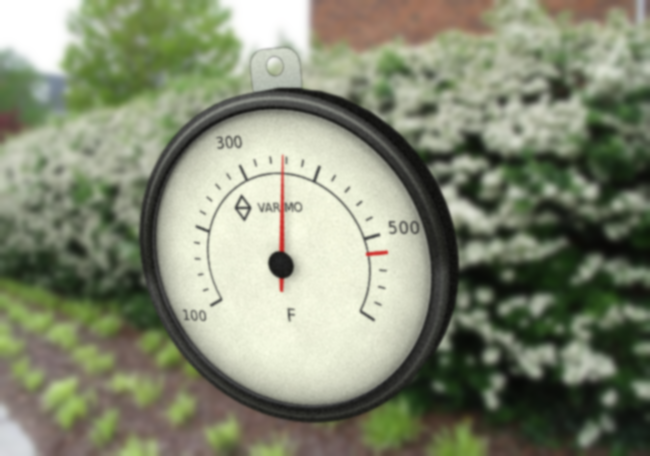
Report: 360,°F
